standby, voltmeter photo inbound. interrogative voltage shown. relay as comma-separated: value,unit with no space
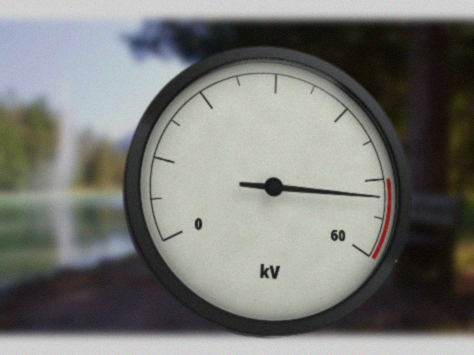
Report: 52.5,kV
